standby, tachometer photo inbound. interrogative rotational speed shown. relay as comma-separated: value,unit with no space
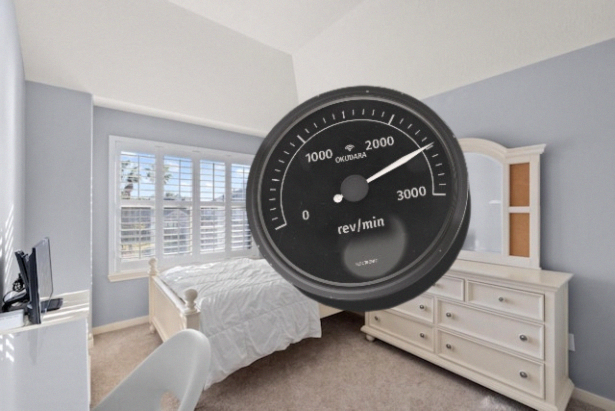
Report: 2500,rpm
